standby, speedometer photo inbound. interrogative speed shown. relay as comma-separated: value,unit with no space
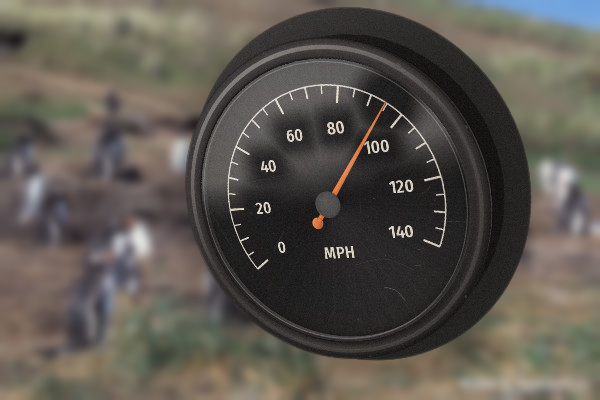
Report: 95,mph
